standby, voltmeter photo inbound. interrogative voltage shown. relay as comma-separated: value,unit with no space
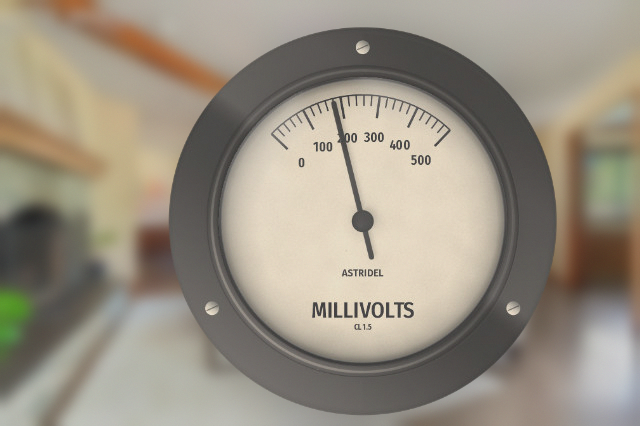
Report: 180,mV
